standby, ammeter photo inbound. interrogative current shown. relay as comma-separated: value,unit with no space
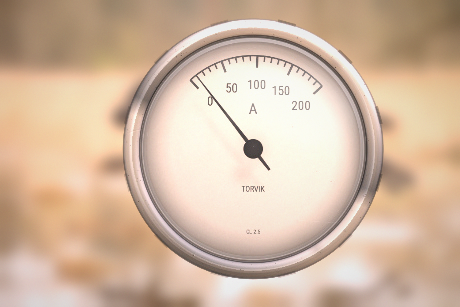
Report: 10,A
